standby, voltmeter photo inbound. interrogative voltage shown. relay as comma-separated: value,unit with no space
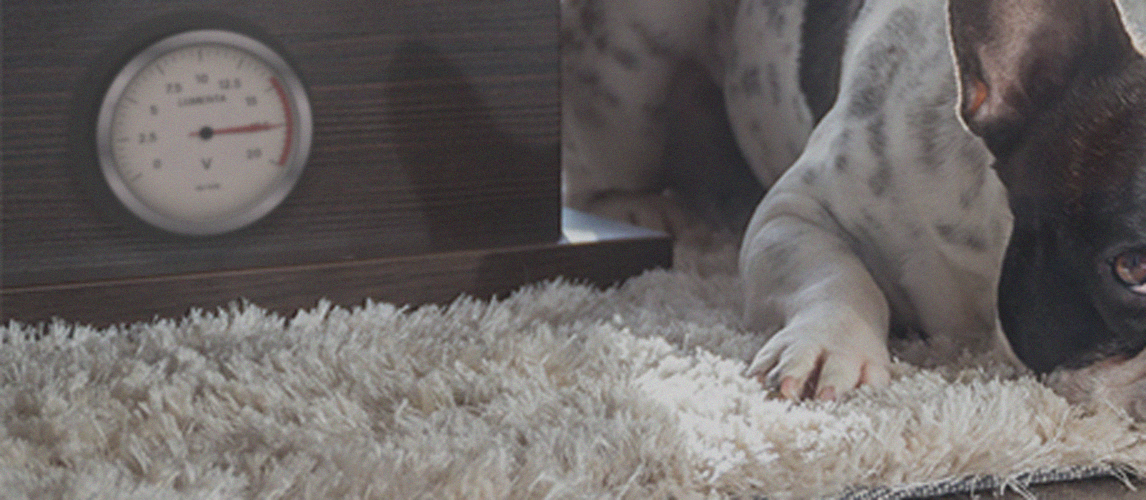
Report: 17.5,V
